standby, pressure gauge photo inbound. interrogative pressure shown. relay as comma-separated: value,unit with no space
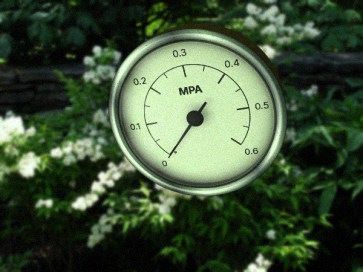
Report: 0,MPa
